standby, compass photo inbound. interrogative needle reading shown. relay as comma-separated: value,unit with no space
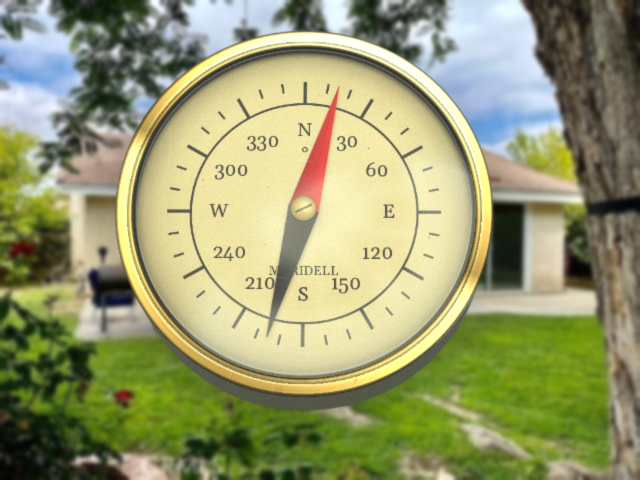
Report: 15,°
